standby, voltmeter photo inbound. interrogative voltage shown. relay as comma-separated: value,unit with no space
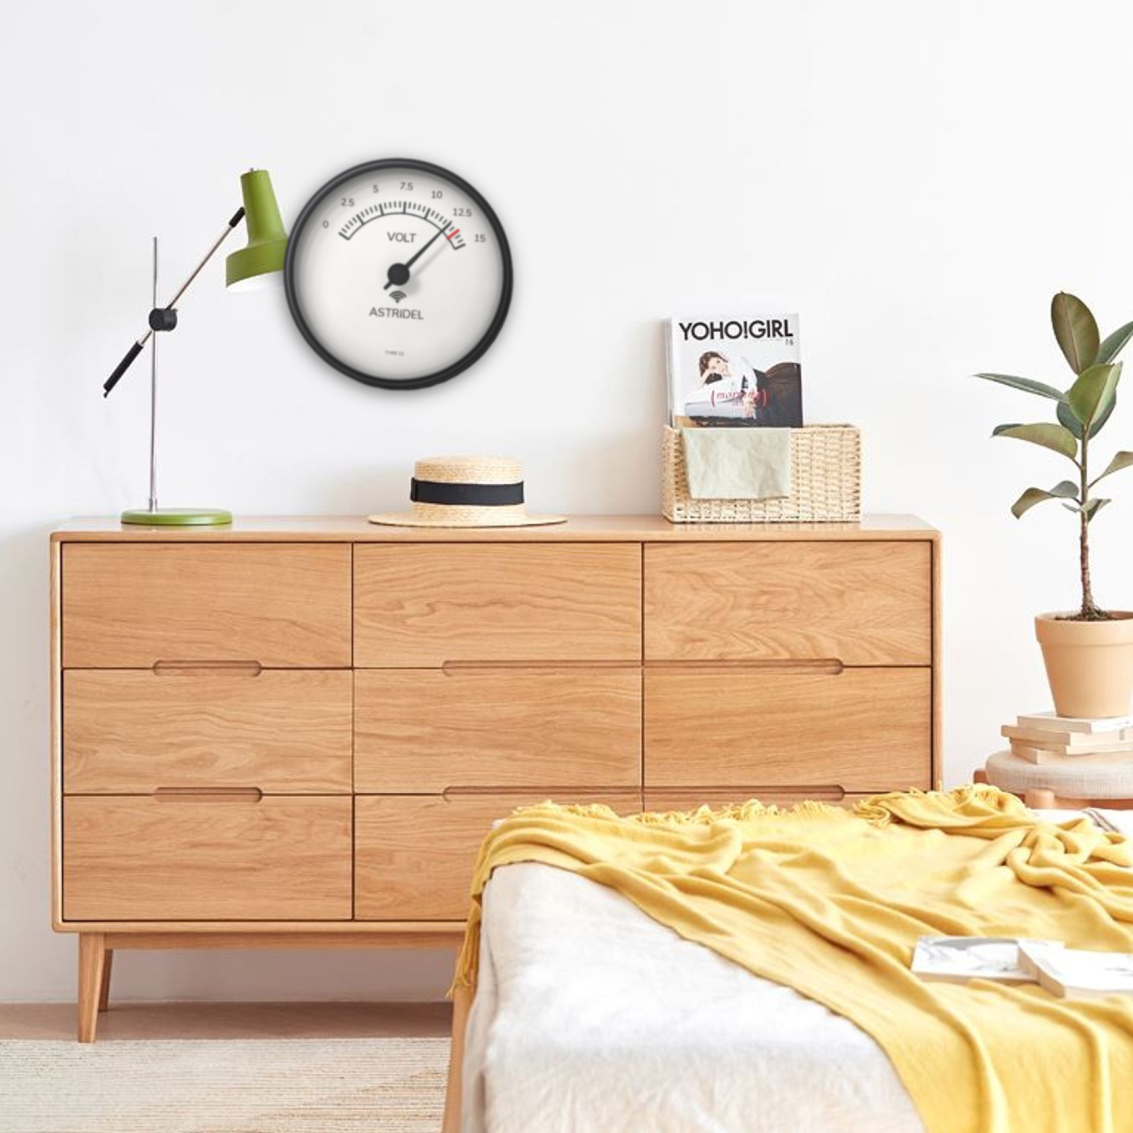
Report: 12.5,V
